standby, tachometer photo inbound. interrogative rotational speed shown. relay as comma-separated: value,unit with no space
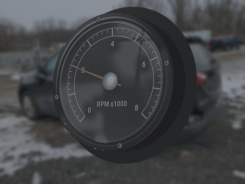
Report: 2000,rpm
